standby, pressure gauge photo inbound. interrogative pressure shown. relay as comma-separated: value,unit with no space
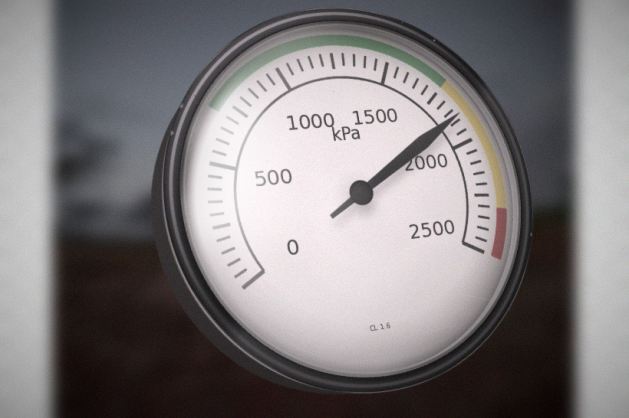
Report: 1875,kPa
